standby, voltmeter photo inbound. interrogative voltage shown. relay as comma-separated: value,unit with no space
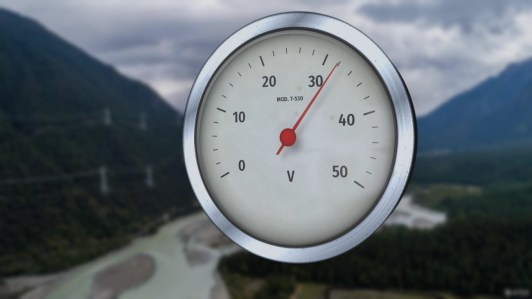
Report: 32,V
